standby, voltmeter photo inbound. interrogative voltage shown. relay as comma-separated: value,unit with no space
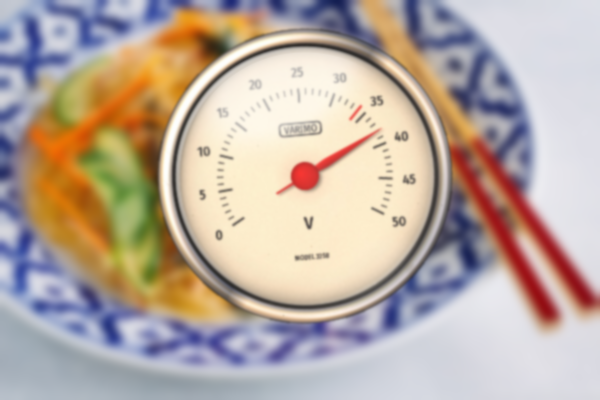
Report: 38,V
